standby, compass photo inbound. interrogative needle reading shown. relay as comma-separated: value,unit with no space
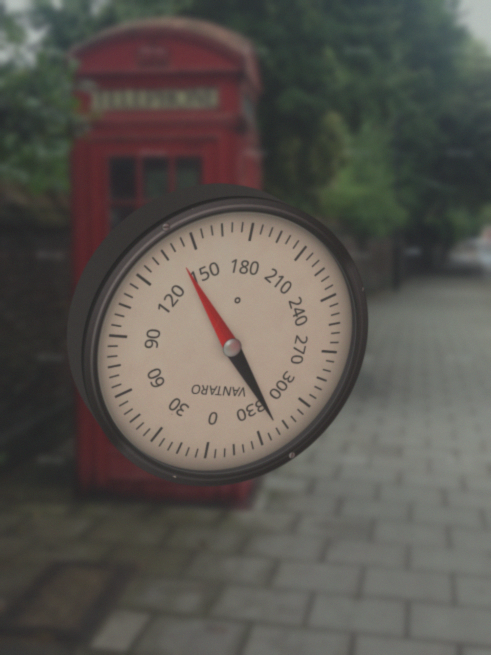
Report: 140,°
